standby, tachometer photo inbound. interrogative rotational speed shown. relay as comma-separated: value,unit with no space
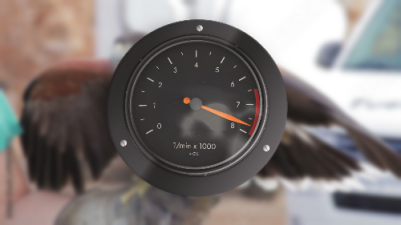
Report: 7750,rpm
